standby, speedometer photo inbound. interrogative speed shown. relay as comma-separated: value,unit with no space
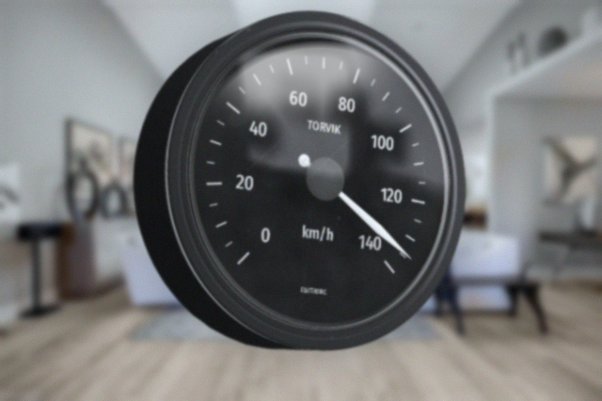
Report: 135,km/h
